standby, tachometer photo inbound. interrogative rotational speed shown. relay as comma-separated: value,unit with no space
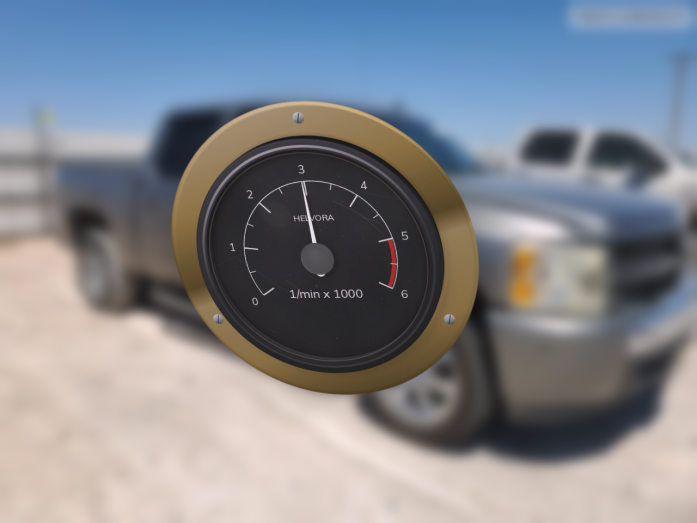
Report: 3000,rpm
